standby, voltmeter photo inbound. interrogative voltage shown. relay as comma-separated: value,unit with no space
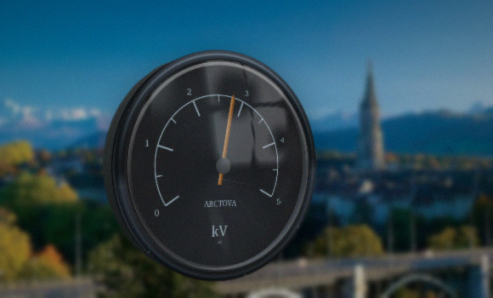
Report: 2.75,kV
